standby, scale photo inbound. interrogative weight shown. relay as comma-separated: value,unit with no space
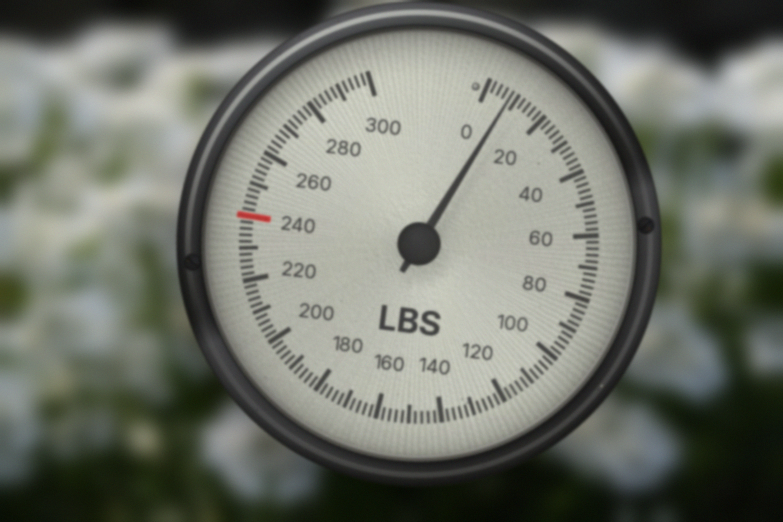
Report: 8,lb
